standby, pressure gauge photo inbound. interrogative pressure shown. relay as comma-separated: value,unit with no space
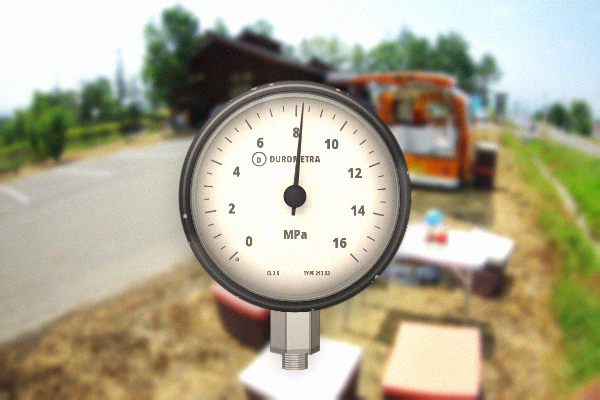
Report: 8.25,MPa
